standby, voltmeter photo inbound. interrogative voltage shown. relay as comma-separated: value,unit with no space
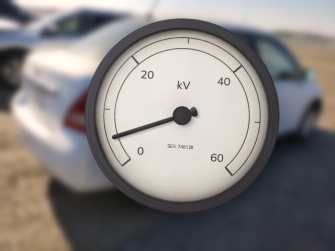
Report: 5,kV
